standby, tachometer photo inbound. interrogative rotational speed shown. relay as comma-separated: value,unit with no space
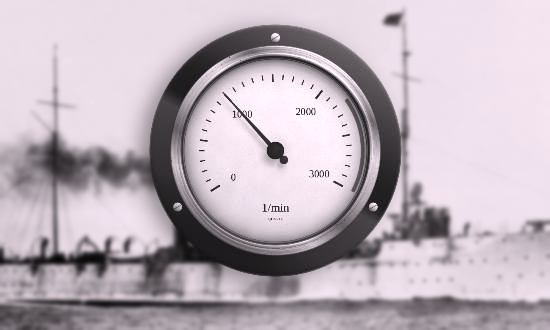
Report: 1000,rpm
